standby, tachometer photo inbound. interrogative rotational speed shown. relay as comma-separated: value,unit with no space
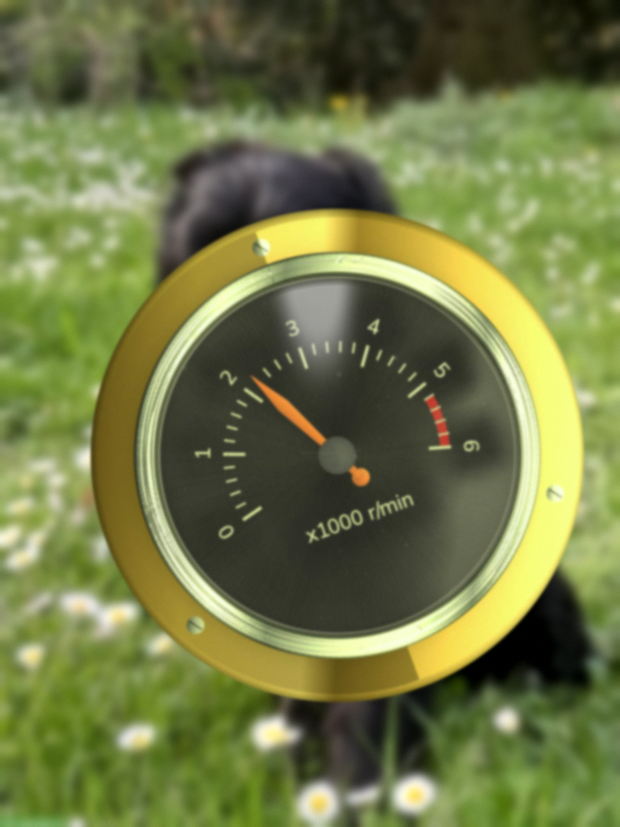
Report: 2200,rpm
